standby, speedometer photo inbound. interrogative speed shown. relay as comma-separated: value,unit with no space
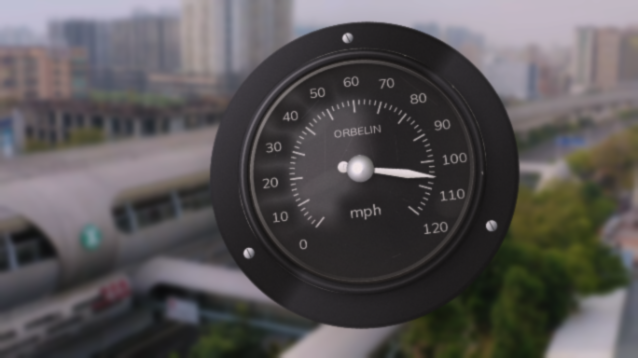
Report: 106,mph
